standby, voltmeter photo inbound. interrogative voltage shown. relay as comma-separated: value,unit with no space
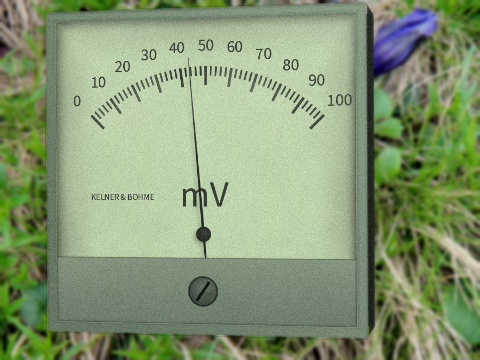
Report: 44,mV
